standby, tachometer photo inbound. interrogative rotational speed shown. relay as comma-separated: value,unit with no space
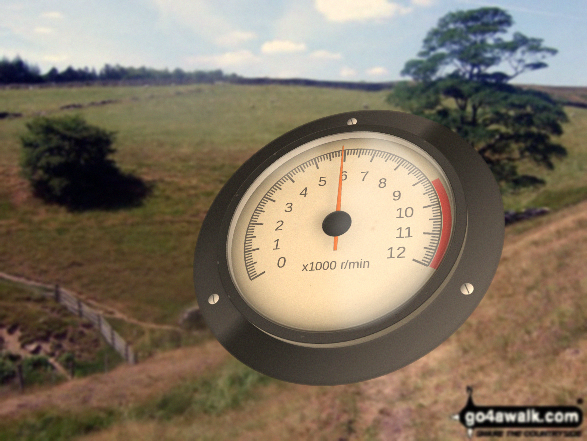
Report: 6000,rpm
